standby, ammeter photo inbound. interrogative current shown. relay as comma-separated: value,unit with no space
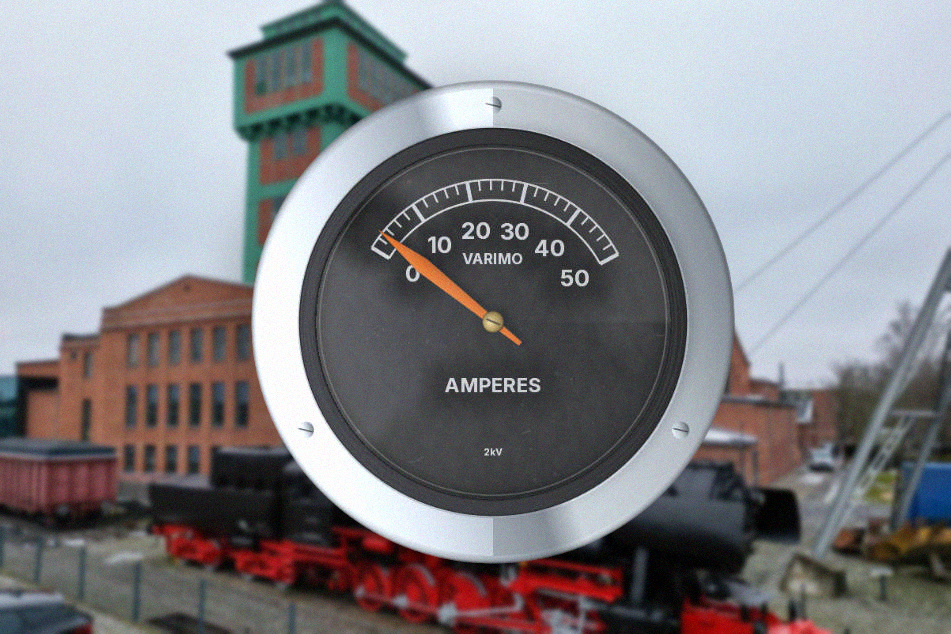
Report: 3,A
